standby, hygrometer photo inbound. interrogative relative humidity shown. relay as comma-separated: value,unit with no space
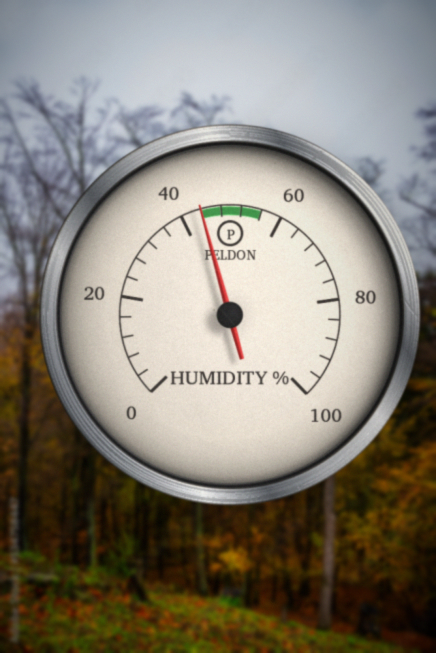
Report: 44,%
